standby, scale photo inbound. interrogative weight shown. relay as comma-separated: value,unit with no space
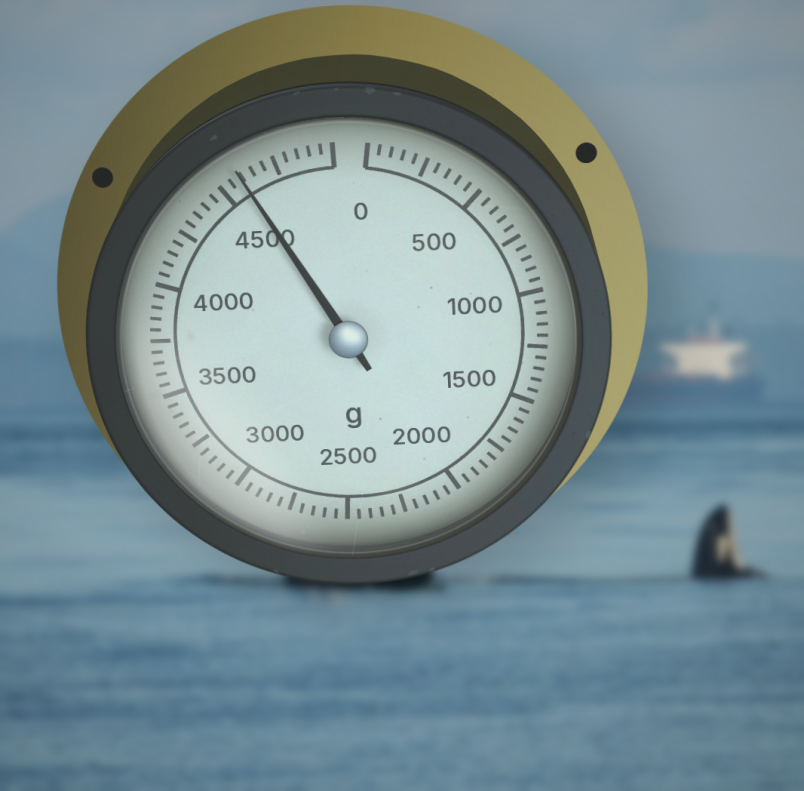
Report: 4600,g
